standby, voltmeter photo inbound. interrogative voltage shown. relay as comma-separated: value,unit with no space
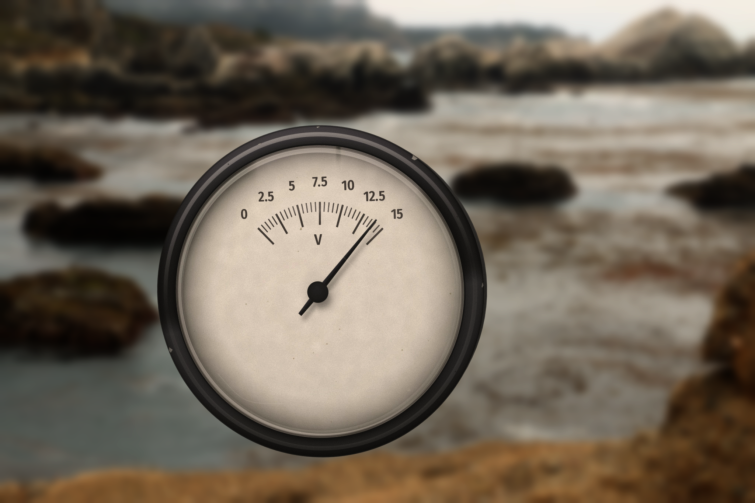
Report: 14,V
